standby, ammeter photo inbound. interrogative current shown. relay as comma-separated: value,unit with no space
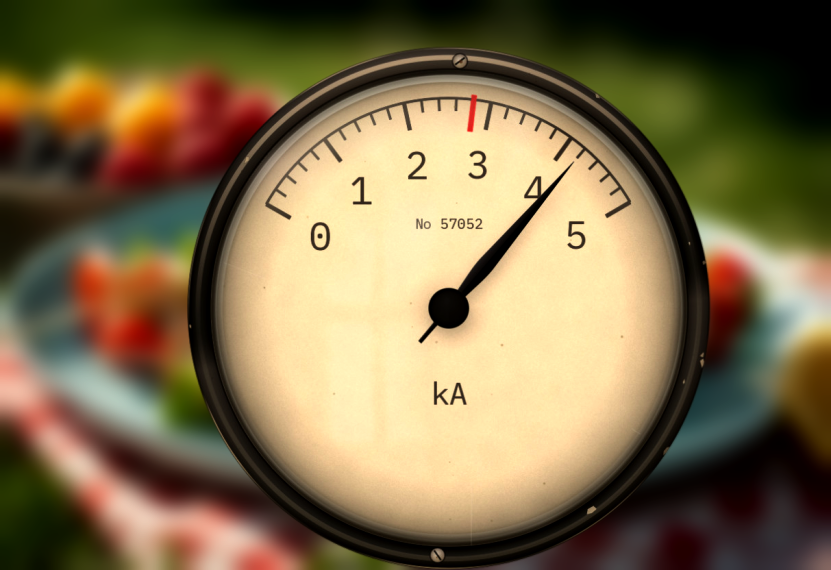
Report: 4.2,kA
